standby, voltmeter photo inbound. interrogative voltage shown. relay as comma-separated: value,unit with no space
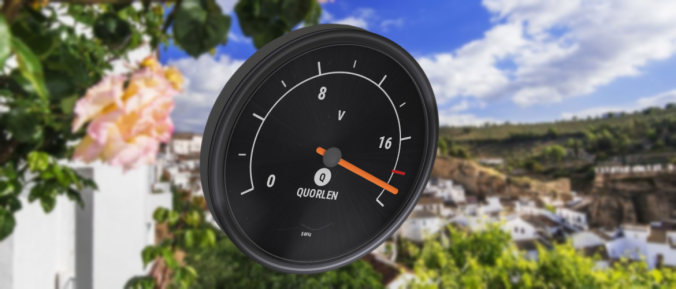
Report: 19,V
